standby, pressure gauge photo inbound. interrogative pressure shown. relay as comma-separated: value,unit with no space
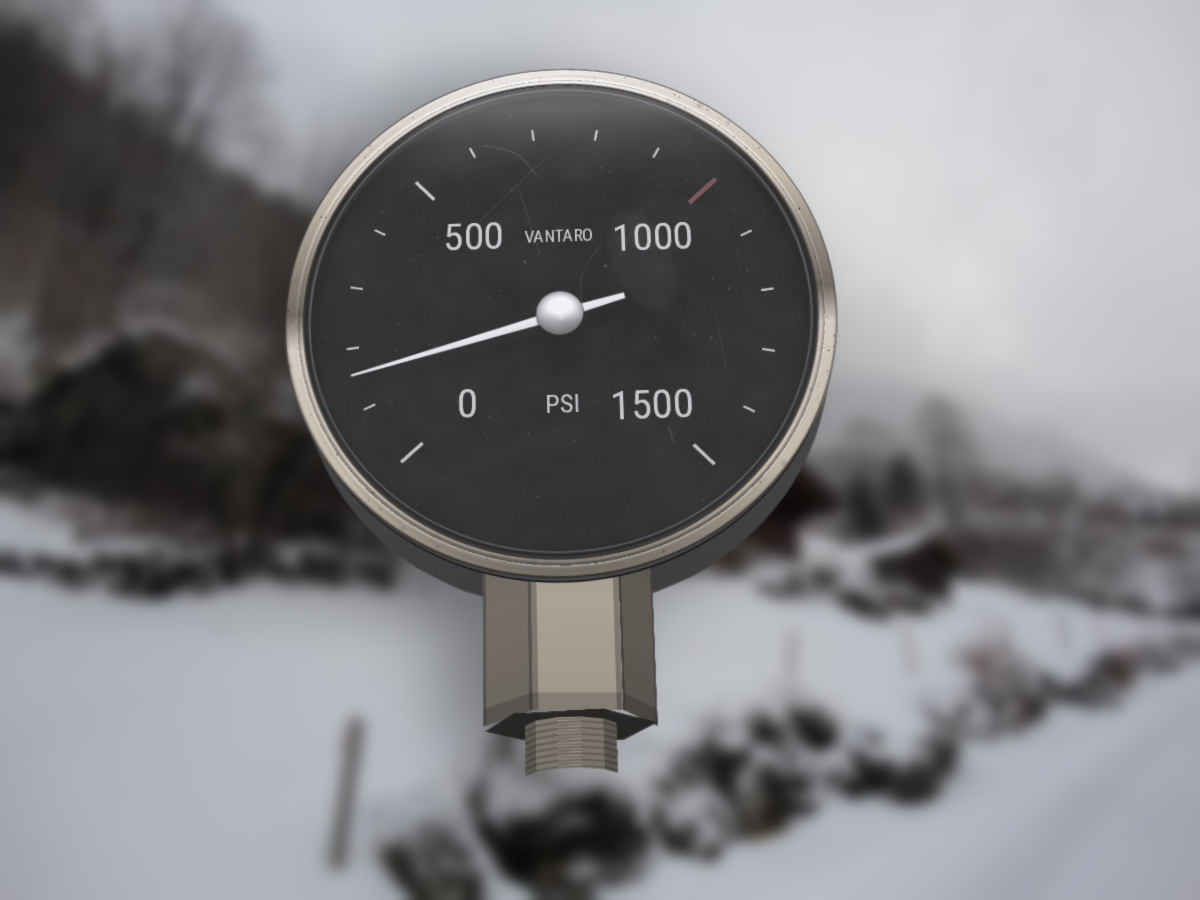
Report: 150,psi
